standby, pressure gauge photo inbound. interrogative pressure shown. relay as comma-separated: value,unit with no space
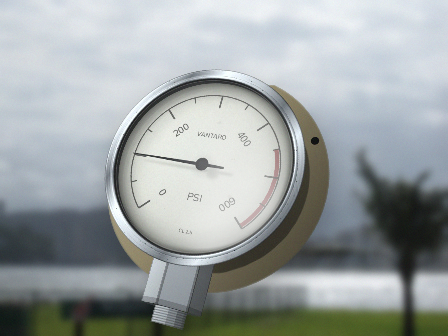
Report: 100,psi
